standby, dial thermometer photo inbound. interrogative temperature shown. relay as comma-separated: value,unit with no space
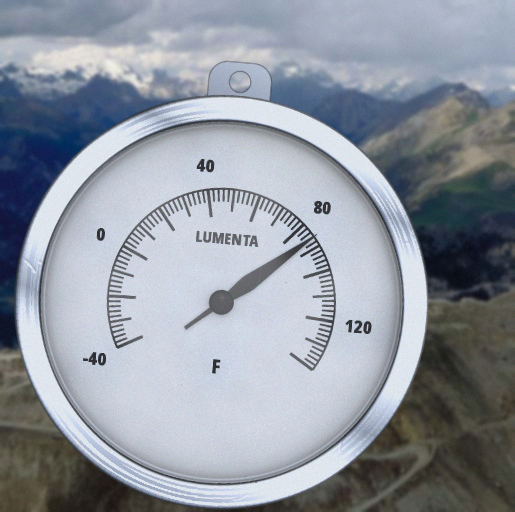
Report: 86,°F
